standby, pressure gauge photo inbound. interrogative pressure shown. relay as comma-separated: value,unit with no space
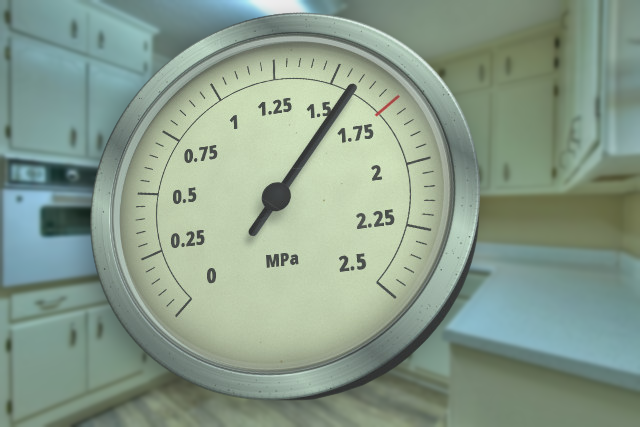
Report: 1.6,MPa
